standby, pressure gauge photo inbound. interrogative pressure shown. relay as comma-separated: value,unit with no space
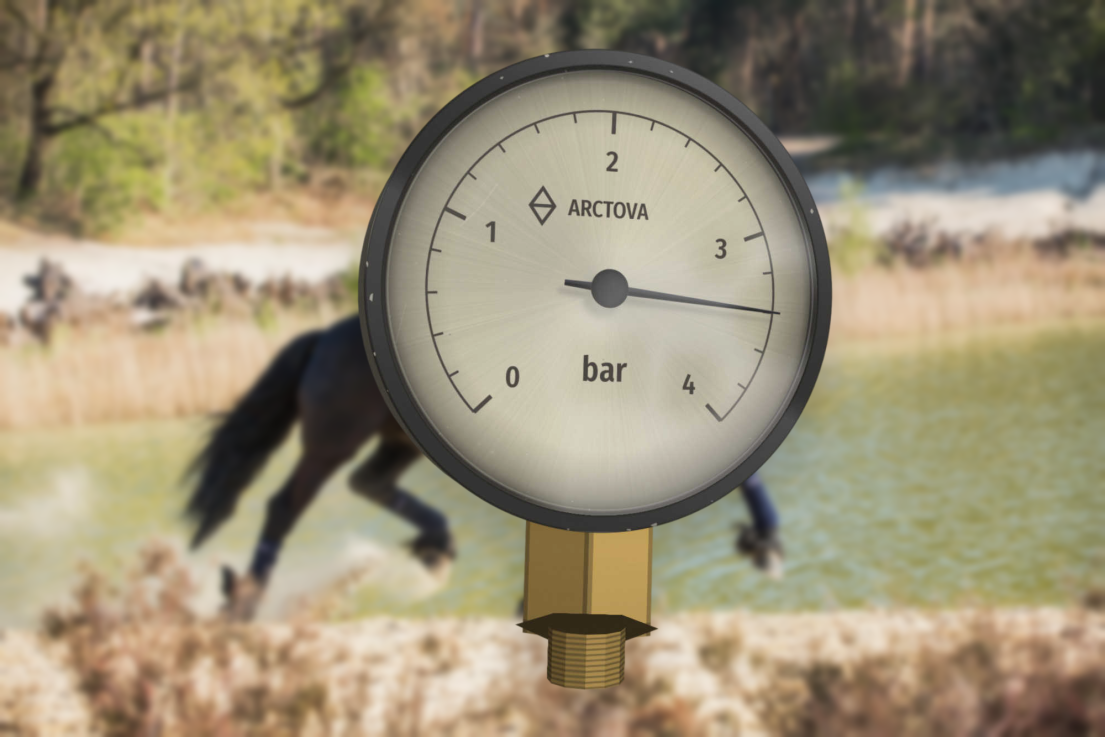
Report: 3.4,bar
